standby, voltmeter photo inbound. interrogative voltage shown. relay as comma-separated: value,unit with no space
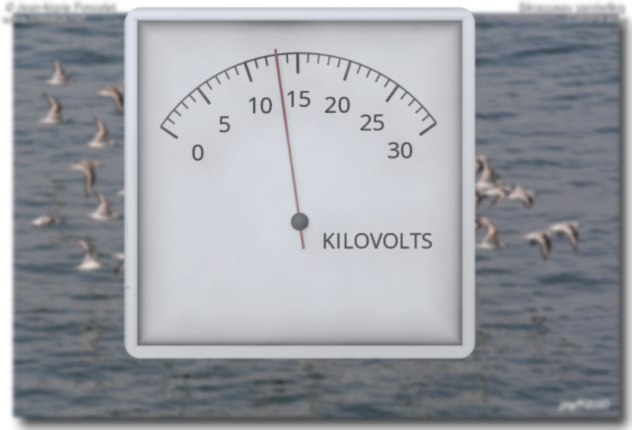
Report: 13,kV
